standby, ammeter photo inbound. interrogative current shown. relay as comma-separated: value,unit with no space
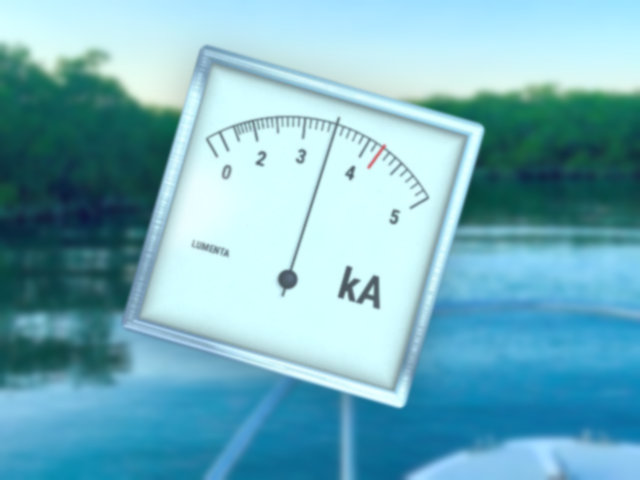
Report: 3.5,kA
